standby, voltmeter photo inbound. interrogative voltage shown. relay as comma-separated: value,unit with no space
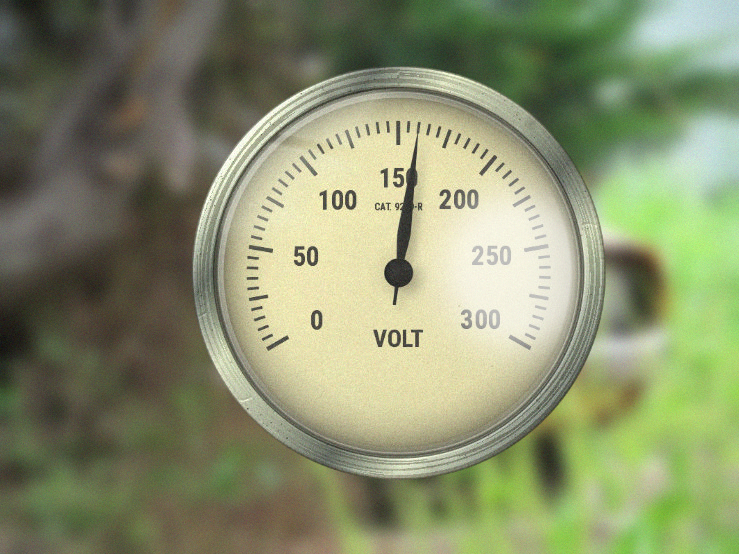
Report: 160,V
